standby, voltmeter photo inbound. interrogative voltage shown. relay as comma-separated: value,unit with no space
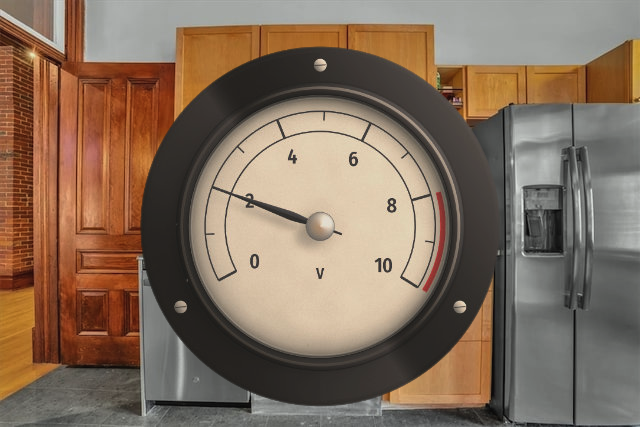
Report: 2,V
